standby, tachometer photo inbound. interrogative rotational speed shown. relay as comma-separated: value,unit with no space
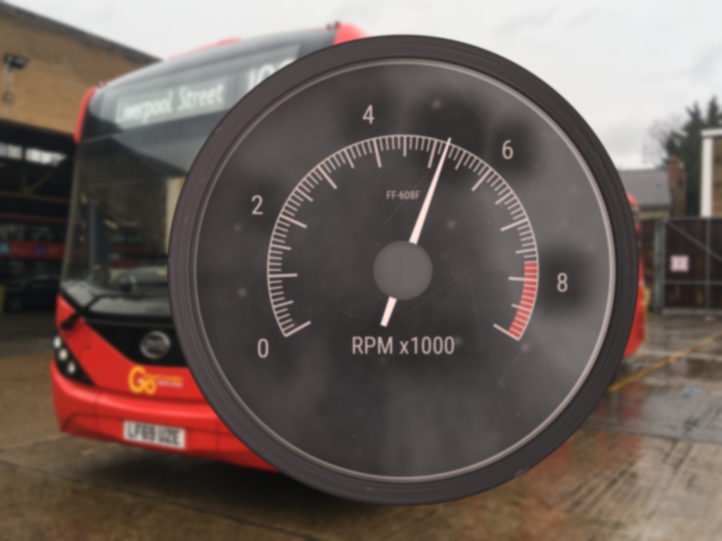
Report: 5200,rpm
